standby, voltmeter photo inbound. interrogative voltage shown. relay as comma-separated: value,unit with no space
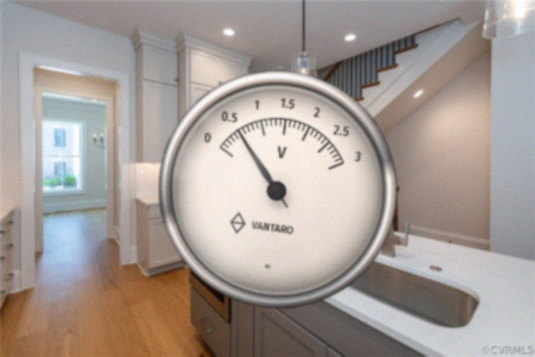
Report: 0.5,V
